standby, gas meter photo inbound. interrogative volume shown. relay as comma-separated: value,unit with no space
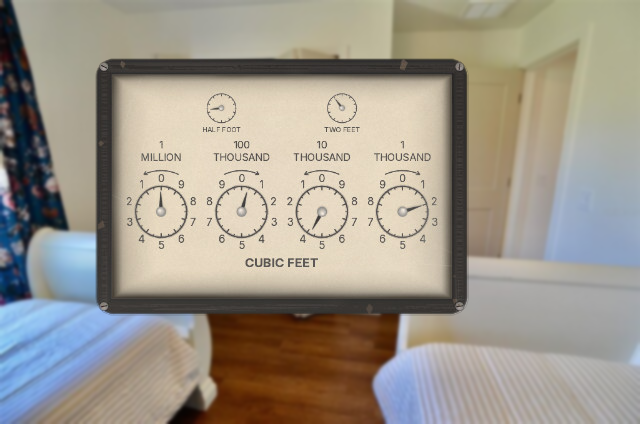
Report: 4200,ft³
